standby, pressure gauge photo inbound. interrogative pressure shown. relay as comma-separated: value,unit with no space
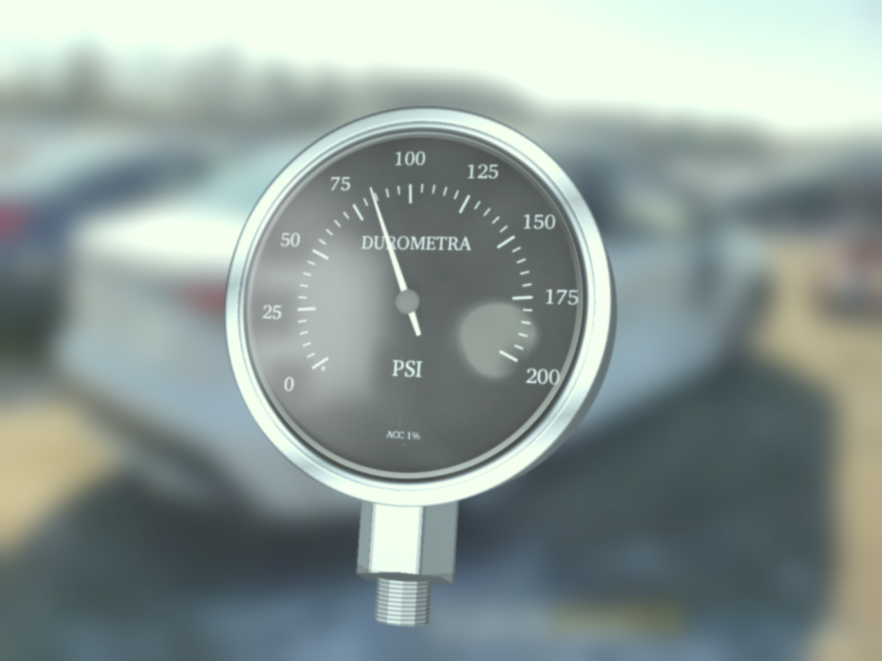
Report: 85,psi
